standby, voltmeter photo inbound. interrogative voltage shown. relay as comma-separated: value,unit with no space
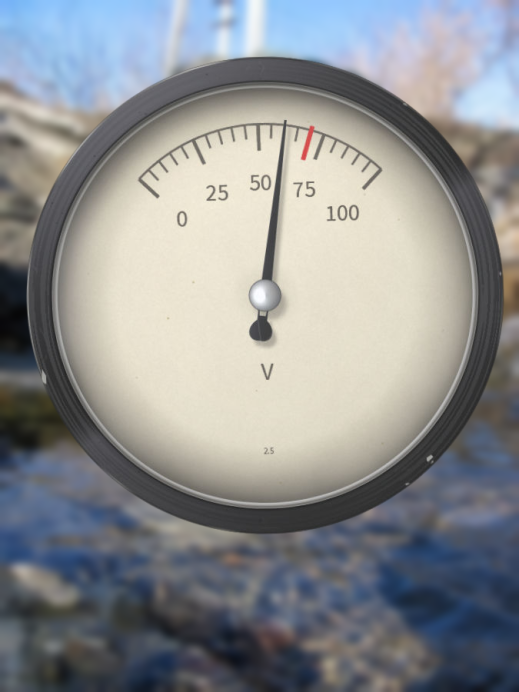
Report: 60,V
